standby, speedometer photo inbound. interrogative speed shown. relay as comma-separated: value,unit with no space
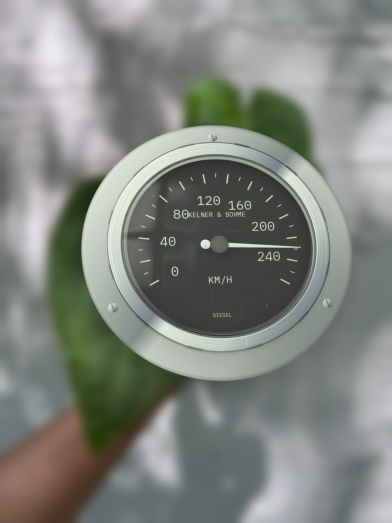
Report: 230,km/h
